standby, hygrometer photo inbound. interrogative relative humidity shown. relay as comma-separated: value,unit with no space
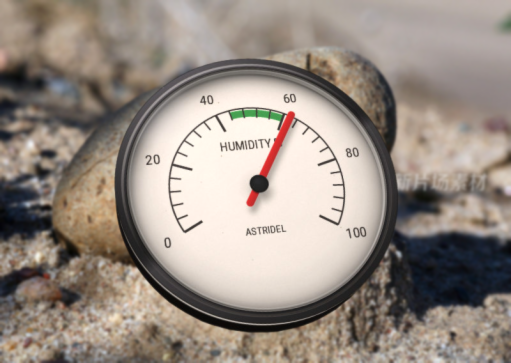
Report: 62,%
